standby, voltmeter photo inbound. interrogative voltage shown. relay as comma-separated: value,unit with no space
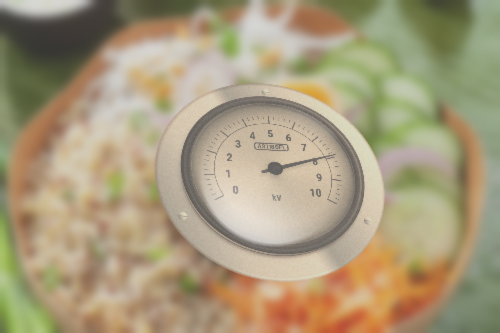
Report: 8,kV
